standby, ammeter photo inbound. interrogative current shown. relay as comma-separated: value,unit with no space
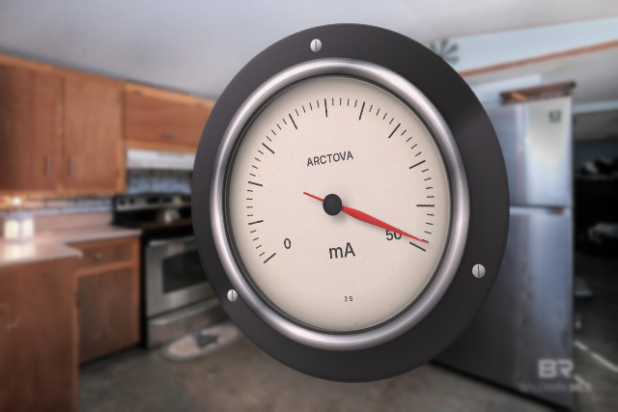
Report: 49,mA
